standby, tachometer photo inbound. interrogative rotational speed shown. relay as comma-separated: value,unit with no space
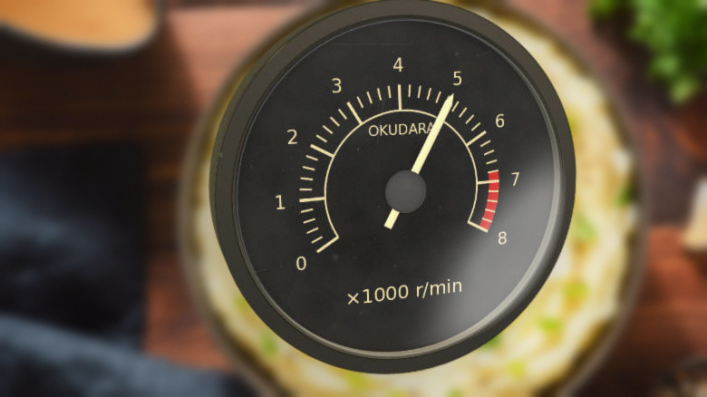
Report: 5000,rpm
